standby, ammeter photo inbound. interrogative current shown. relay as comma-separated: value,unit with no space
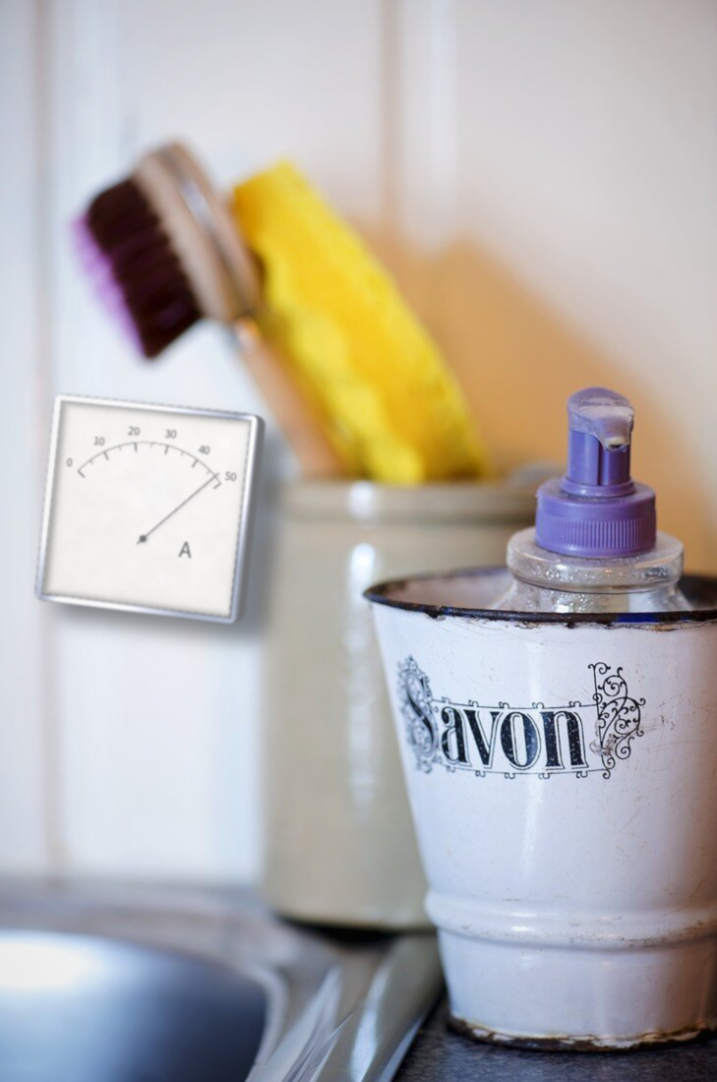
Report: 47.5,A
